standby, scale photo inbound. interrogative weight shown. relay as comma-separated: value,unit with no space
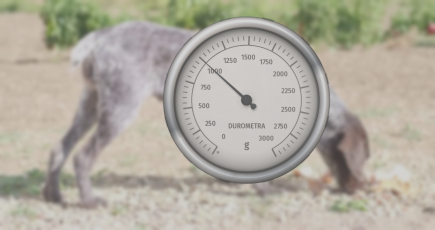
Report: 1000,g
